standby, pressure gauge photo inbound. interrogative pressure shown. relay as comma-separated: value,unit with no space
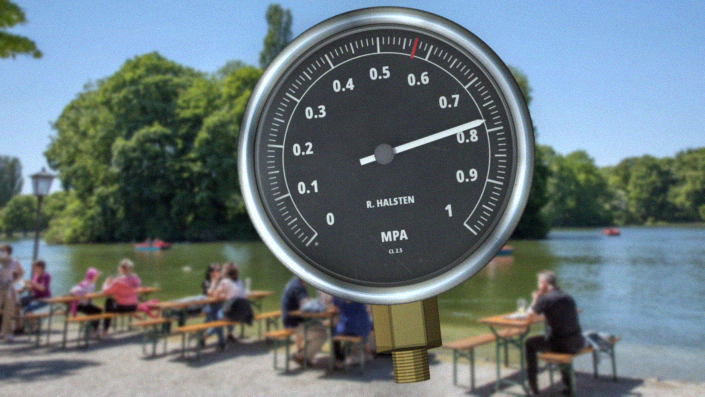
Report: 0.78,MPa
